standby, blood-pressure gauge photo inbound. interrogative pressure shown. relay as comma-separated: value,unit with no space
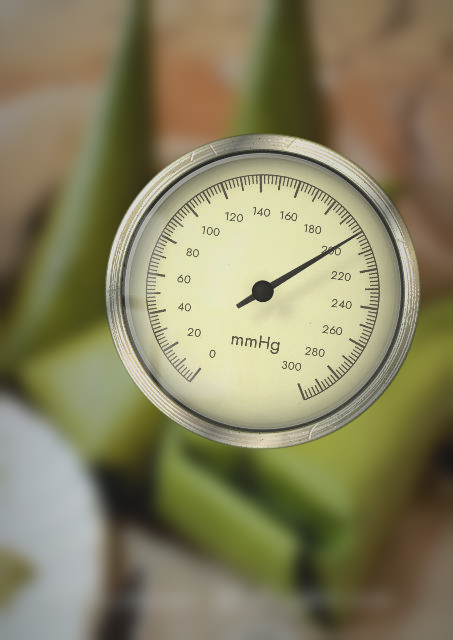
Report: 200,mmHg
